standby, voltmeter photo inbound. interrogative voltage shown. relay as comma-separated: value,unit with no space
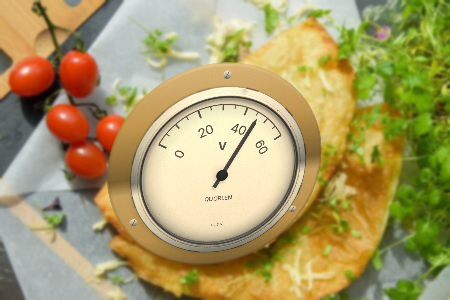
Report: 45,V
